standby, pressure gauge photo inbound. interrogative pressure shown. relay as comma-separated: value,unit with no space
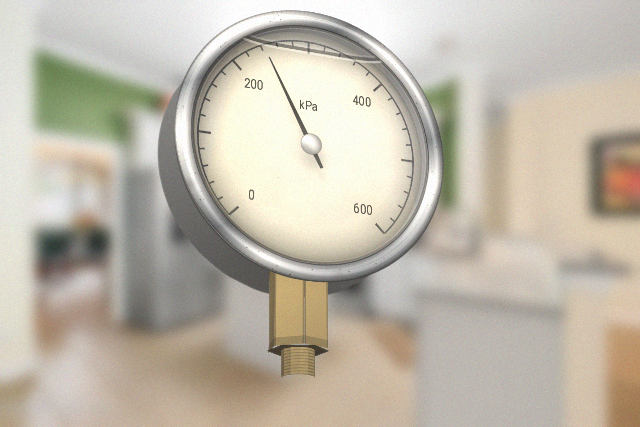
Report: 240,kPa
